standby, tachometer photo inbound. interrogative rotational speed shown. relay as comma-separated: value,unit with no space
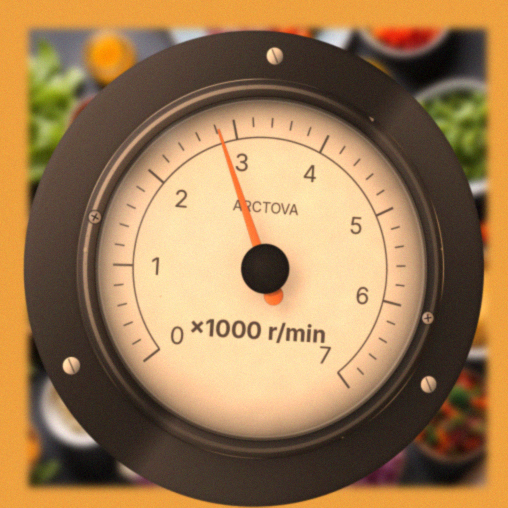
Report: 2800,rpm
